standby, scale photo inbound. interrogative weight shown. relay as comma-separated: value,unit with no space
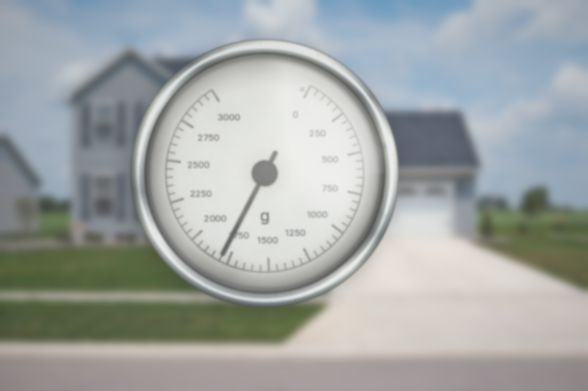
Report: 1800,g
